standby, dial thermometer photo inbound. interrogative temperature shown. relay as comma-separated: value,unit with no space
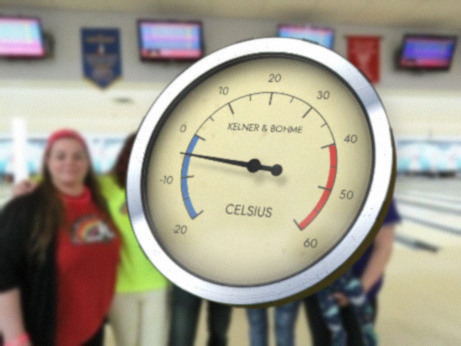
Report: -5,°C
